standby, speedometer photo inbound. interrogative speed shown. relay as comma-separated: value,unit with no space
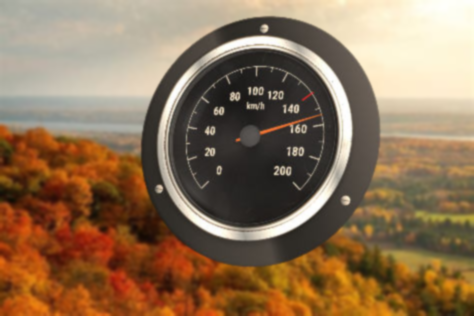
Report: 155,km/h
